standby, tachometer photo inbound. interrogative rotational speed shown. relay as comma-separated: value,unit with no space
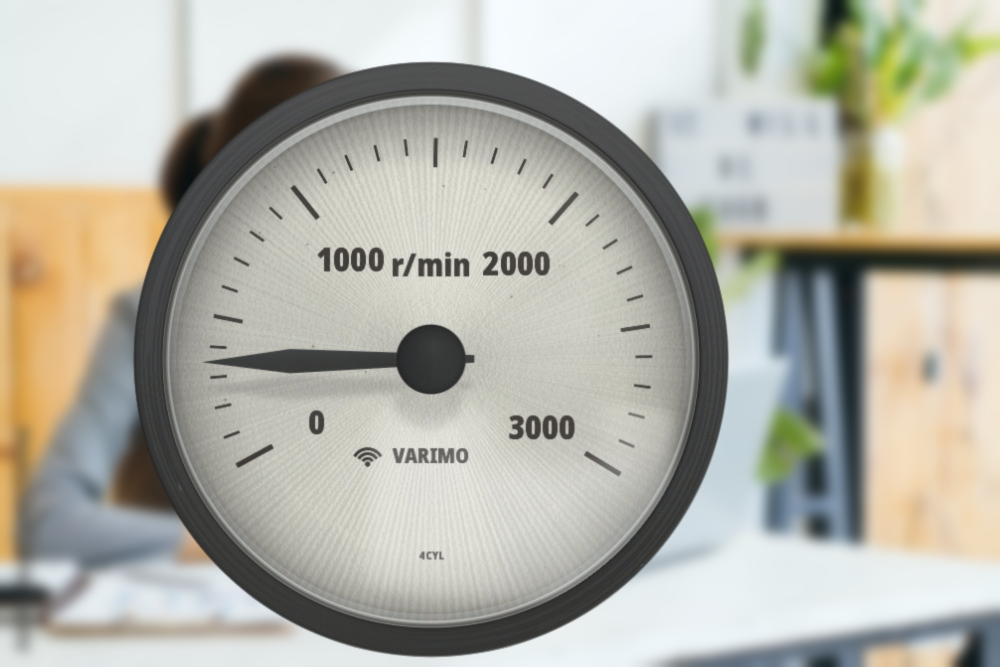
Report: 350,rpm
